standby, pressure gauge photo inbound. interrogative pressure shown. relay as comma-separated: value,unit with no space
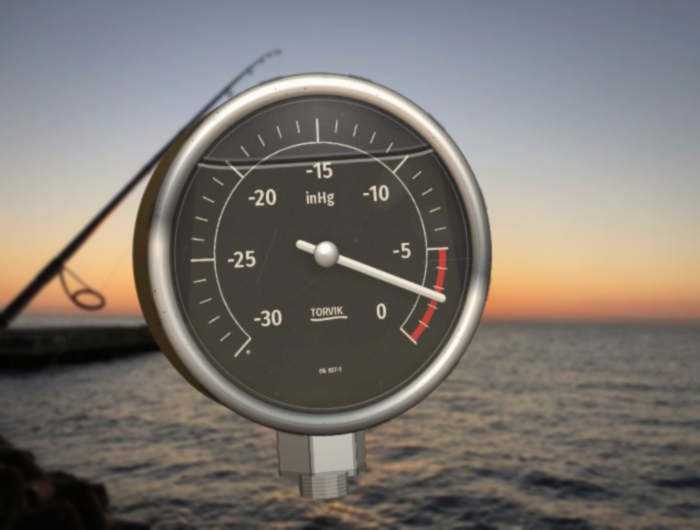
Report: -2.5,inHg
